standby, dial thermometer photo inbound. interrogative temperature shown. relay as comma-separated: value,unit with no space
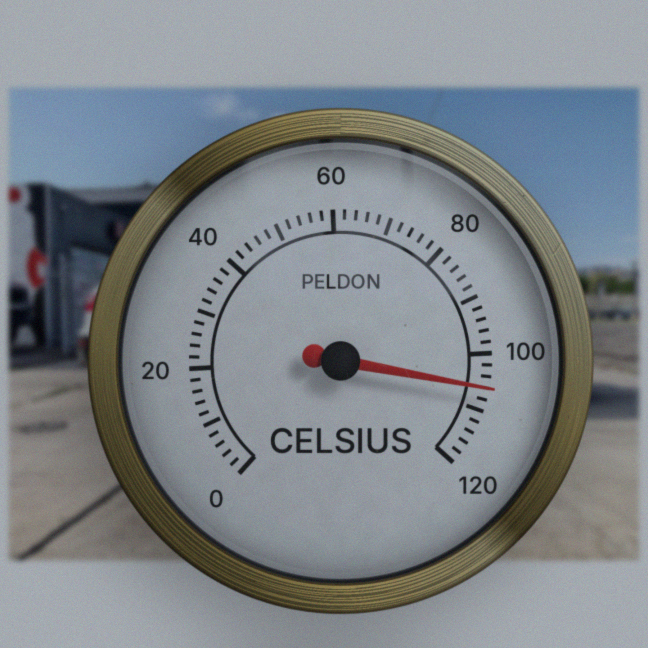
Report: 106,°C
